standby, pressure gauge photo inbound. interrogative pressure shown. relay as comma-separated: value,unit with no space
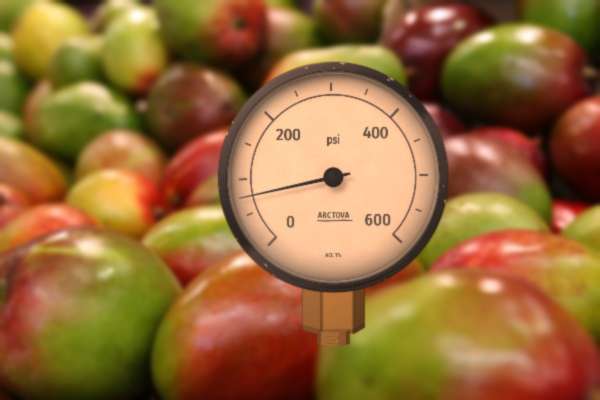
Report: 75,psi
